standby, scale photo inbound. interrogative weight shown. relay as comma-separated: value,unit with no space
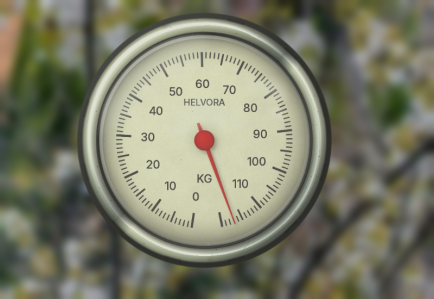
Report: 117,kg
